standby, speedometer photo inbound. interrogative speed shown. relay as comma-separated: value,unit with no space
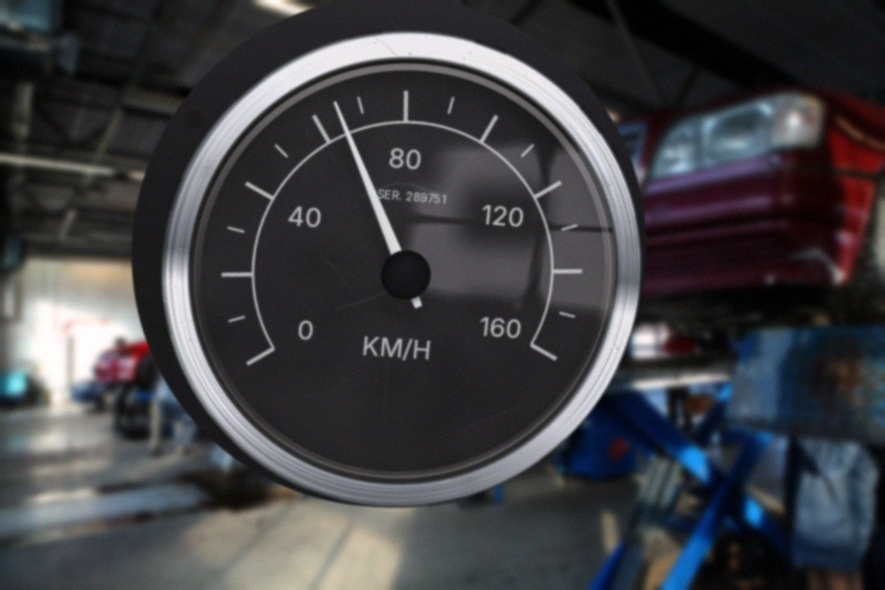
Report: 65,km/h
